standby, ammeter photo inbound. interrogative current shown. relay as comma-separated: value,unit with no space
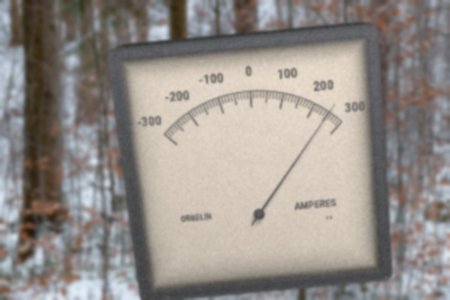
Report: 250,A
